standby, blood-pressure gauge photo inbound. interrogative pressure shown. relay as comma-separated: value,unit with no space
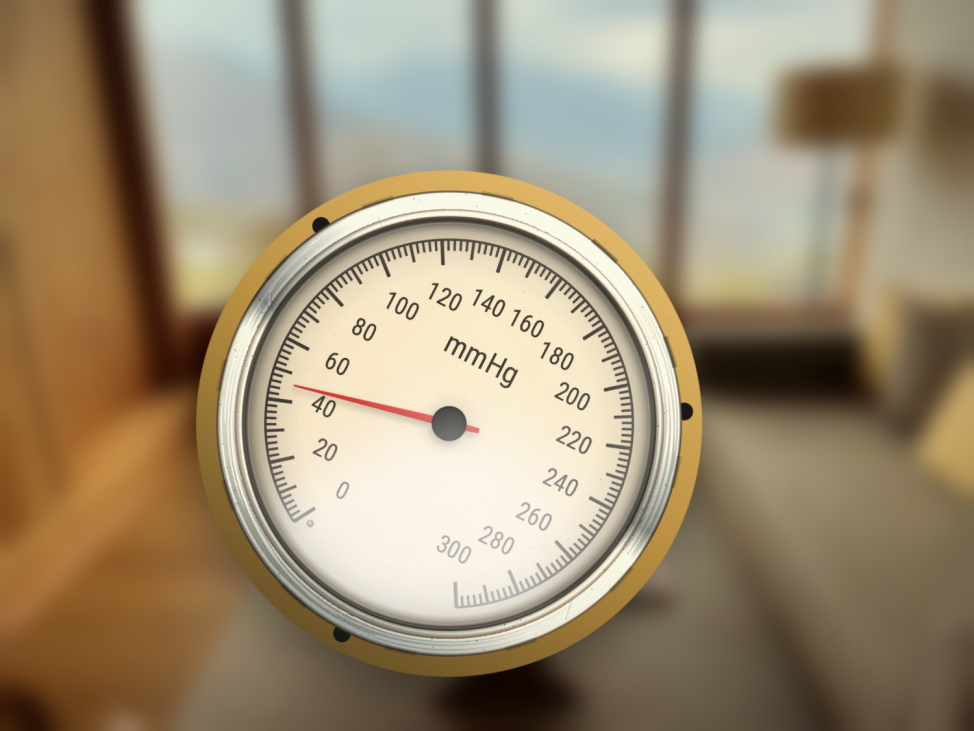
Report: 46,mmHg
